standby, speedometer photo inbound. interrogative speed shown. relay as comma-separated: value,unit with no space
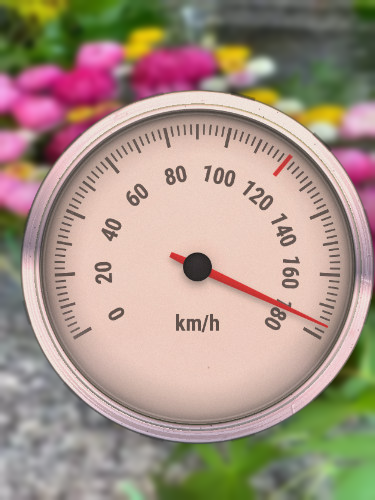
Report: 176,km/h
